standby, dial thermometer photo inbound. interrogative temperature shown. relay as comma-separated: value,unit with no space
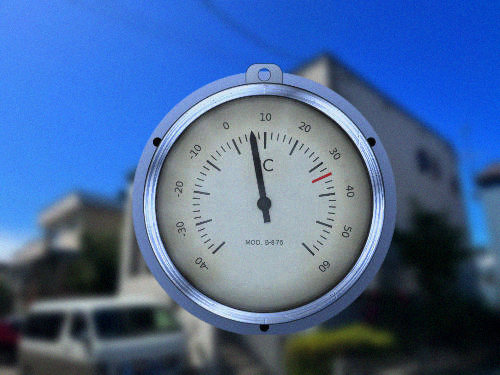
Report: 6,°C
